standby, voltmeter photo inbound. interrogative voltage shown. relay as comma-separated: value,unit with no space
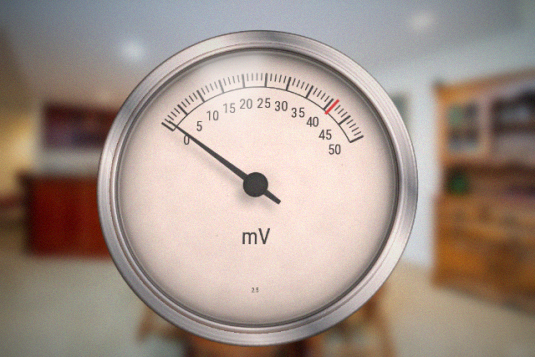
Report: 1,mV
